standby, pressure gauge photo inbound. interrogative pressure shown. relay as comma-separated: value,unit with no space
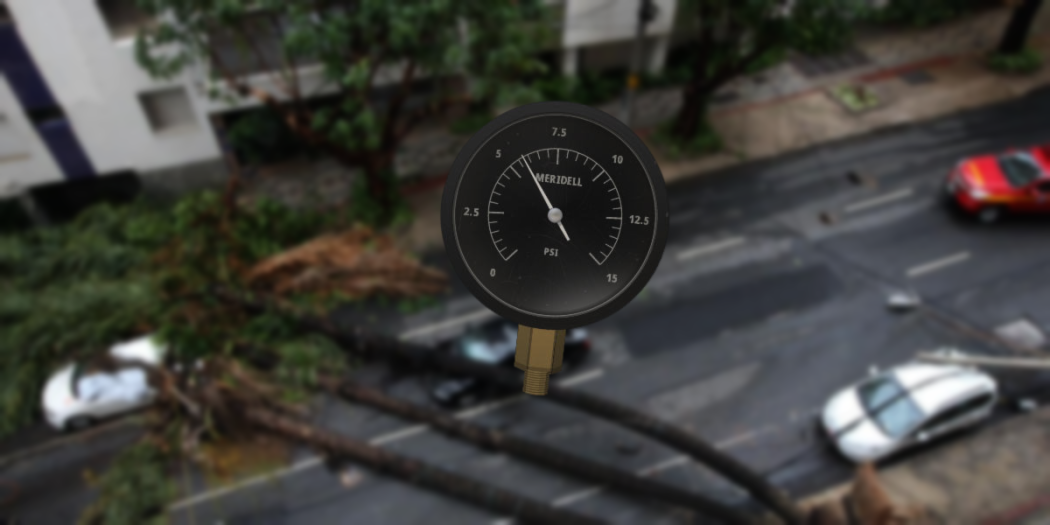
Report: 5.75,psi
